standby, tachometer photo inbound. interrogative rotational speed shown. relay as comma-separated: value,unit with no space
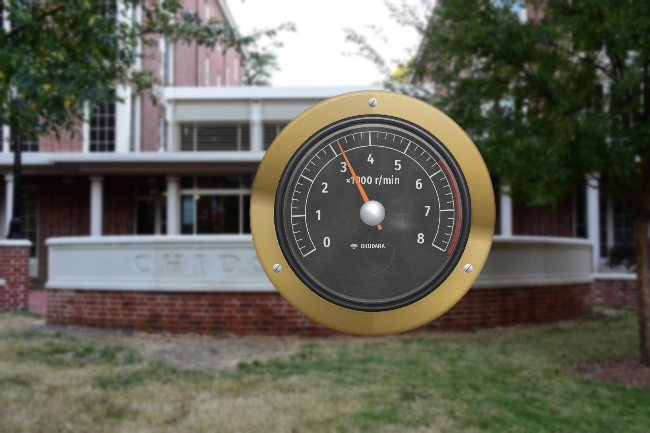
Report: 3200,rpm
